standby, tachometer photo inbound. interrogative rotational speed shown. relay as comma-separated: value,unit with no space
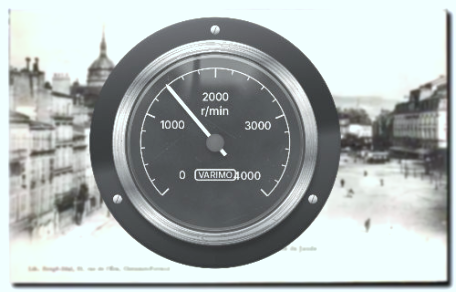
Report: 1400,rpm
